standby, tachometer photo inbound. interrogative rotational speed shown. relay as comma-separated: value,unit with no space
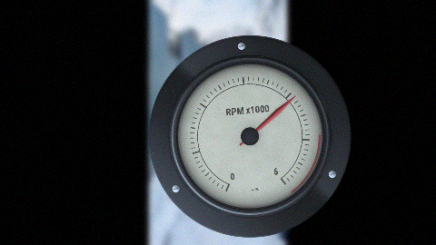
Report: 4100,rpm
